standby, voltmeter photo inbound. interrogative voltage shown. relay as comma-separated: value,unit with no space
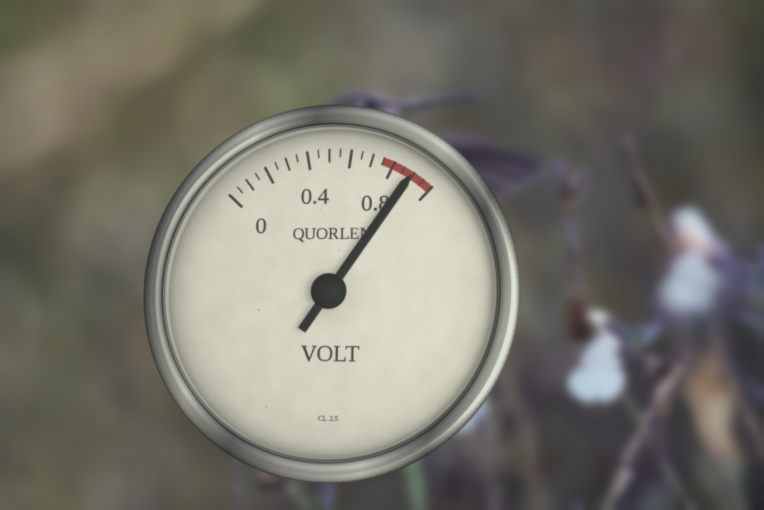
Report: 0.9,V
